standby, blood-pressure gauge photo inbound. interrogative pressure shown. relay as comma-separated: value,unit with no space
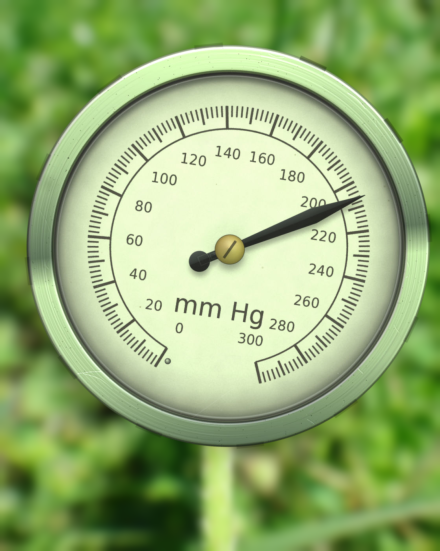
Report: 206,mmHg
